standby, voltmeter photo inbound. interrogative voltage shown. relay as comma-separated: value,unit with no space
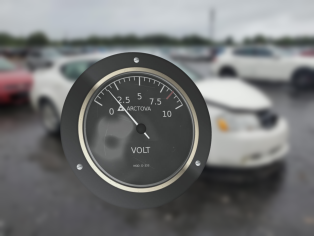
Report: 1.5,V
